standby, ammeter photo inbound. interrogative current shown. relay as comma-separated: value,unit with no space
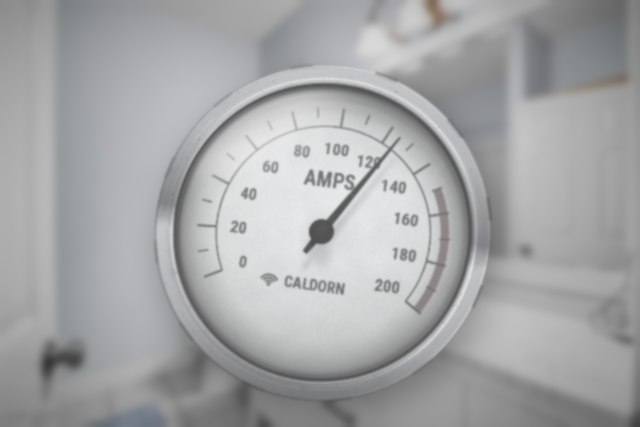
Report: 125,A
